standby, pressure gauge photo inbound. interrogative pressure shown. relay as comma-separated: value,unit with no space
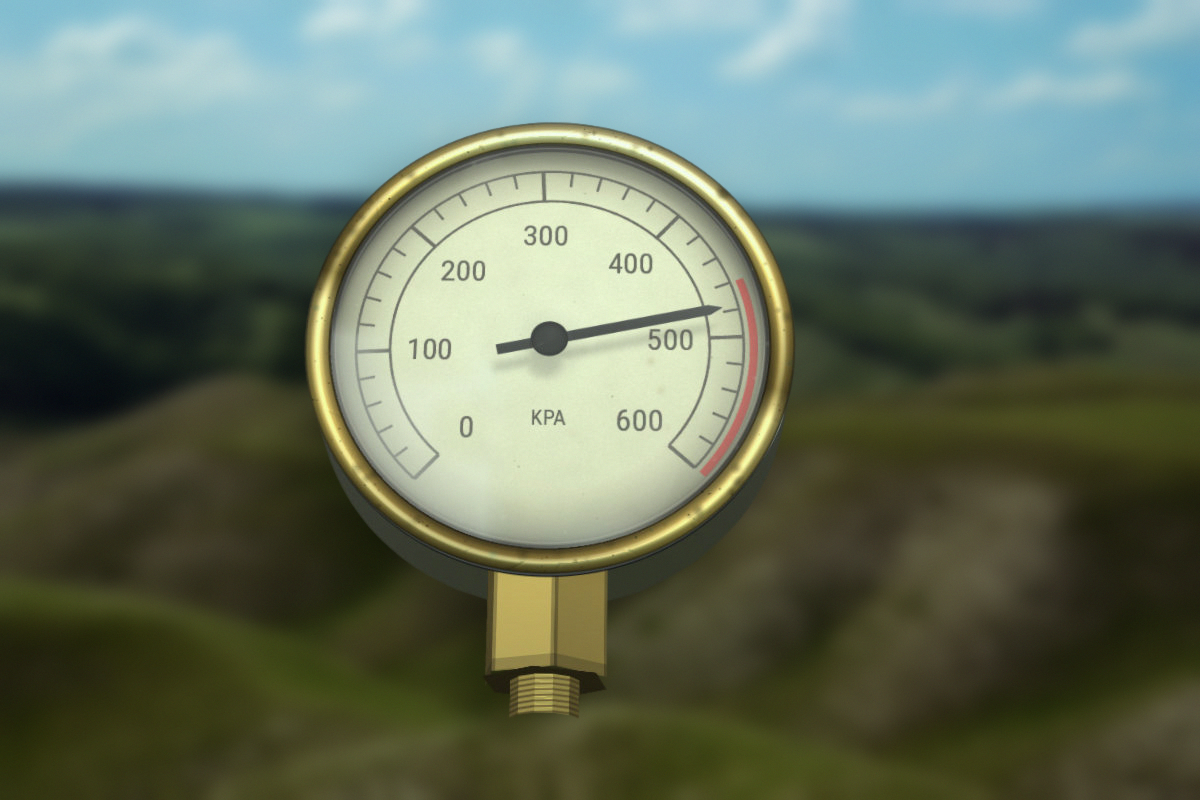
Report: 480,kPa
